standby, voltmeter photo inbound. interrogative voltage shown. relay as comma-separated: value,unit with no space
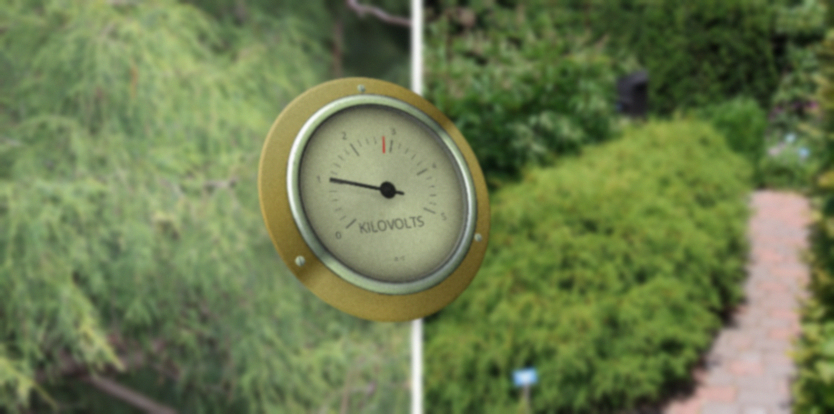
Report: 1,kV
